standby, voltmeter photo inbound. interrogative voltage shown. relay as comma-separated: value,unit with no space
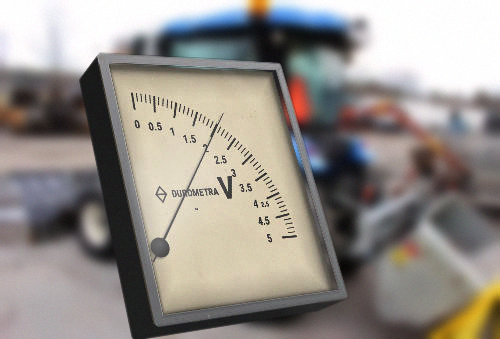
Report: 2,V
